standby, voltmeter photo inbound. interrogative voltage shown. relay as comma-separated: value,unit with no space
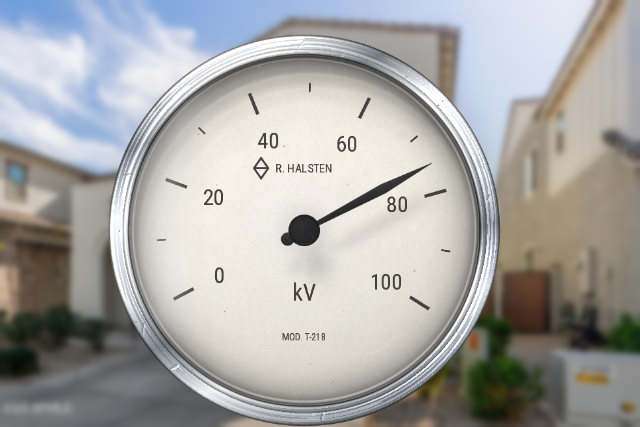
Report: 75,kV
